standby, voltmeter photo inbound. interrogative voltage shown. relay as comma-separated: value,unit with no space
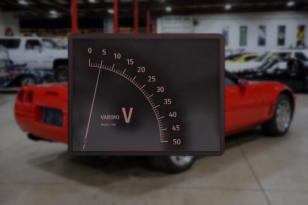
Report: 5,V
